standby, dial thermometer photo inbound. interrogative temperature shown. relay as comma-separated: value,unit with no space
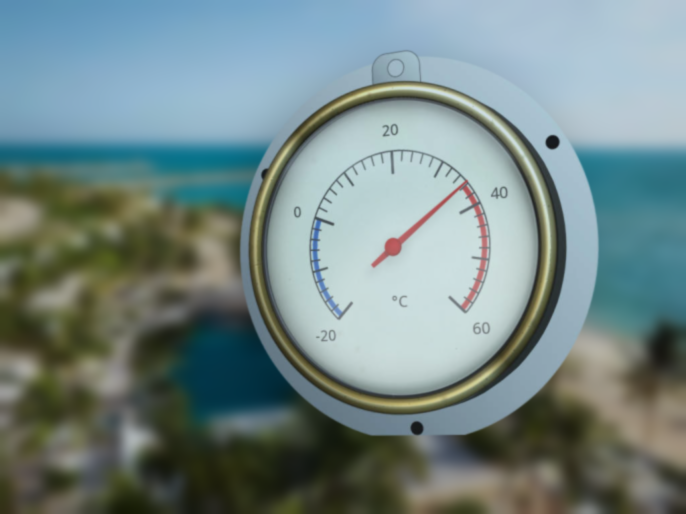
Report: 36,°C
